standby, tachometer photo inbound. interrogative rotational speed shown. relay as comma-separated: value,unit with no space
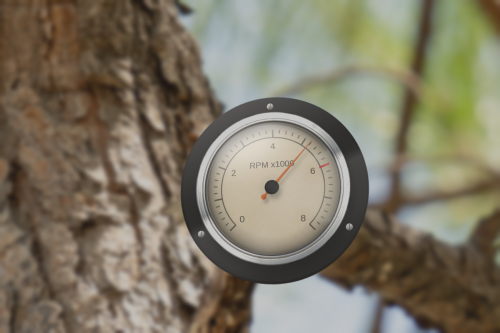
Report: 5200,rpm
